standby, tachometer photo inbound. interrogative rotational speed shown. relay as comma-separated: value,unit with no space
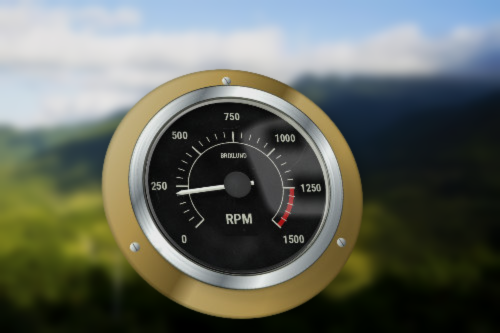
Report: 200,rpm
